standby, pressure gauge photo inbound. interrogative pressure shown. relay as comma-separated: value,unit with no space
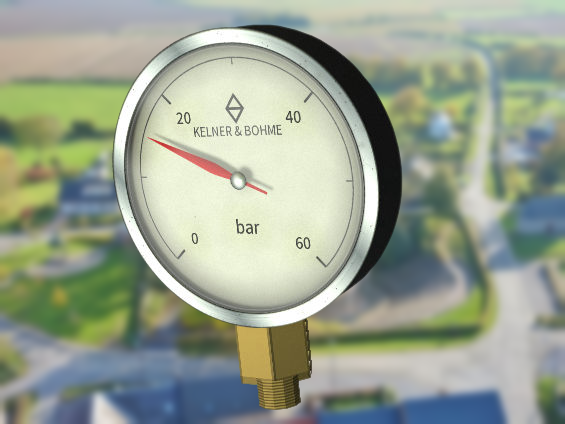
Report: 15,bar
